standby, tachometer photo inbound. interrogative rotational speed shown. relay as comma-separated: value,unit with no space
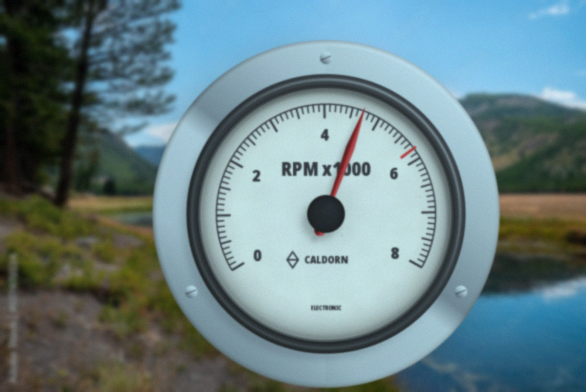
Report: 4700,rpm
